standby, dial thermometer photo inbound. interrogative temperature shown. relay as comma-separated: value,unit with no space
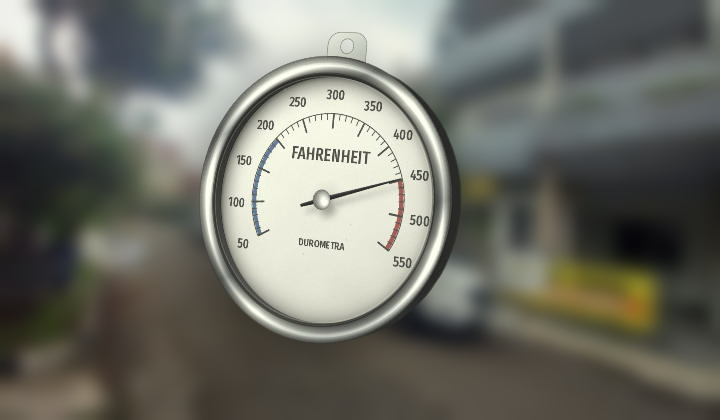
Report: 450,°F
